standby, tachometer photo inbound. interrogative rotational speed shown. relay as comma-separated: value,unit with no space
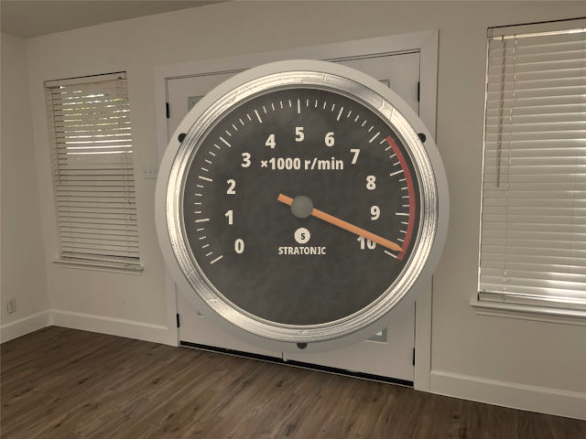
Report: 9800,rpm
